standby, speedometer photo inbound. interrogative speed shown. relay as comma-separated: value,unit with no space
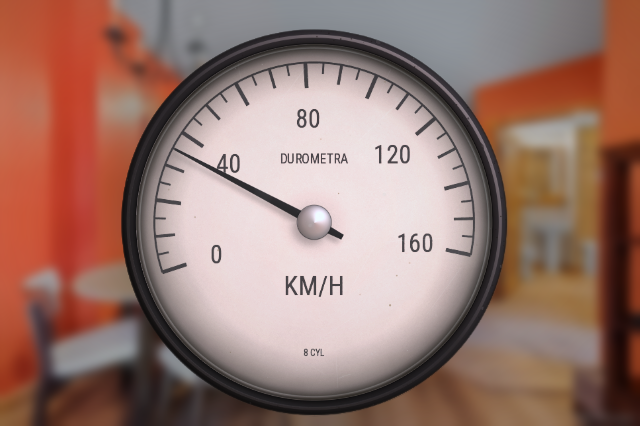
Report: 35,km/h
